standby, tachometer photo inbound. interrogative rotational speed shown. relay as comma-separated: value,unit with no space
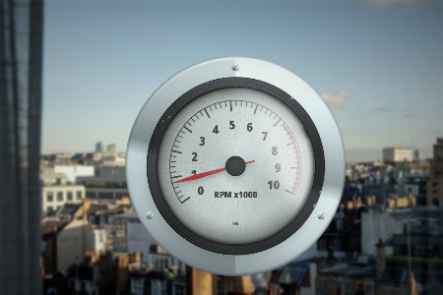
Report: 800,rpm
